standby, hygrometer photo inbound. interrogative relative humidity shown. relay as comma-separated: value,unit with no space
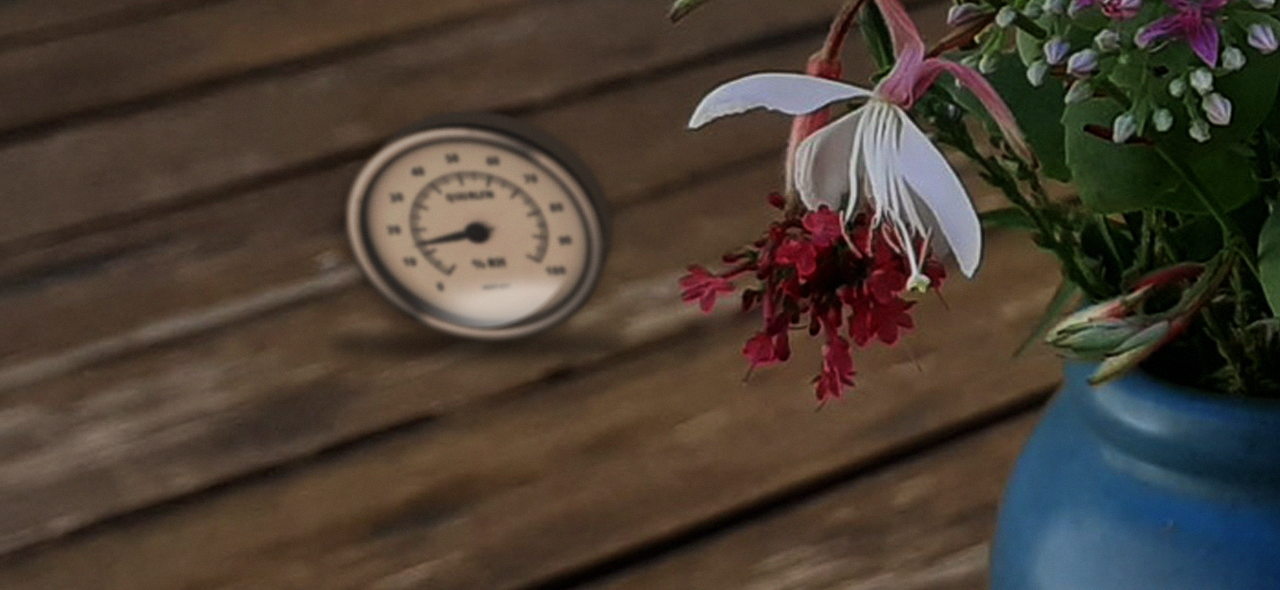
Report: 15,%
